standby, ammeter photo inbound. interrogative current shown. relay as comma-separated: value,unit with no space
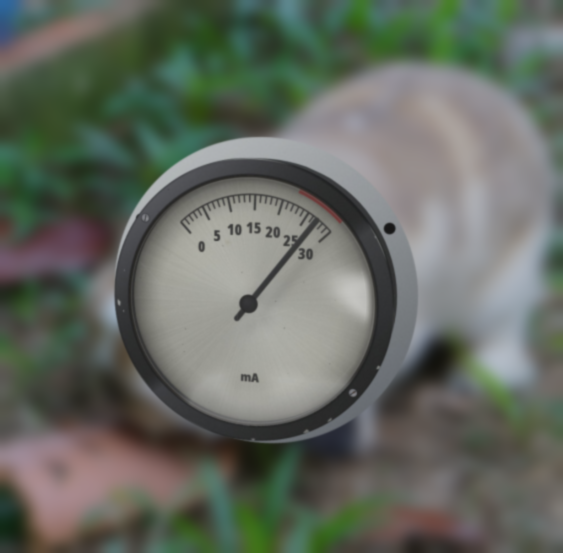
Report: 27,mA
